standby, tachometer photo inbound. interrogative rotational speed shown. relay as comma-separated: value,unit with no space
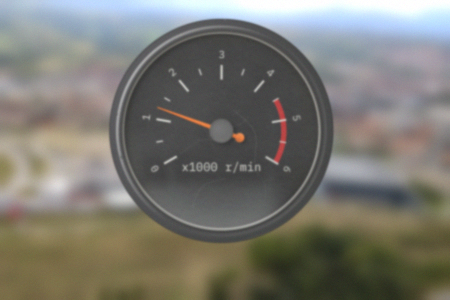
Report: 1250,rpm
